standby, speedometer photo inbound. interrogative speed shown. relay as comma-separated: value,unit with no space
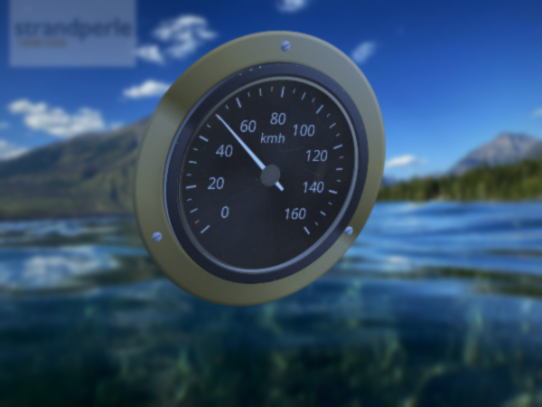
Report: 50,km/h
